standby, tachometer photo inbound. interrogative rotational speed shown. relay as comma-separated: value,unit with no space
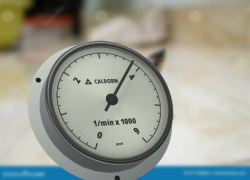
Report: 3800,rpm
